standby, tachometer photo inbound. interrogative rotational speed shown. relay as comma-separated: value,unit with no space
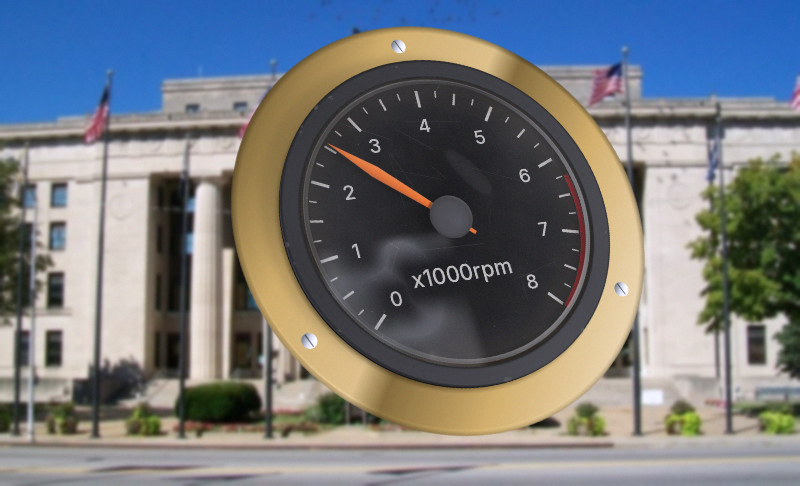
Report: 2500,rpm
